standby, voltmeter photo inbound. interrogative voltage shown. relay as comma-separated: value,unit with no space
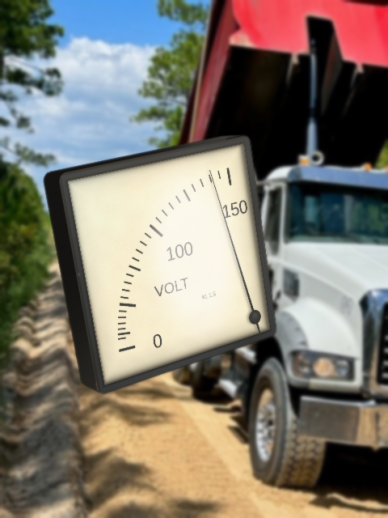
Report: 140,V
